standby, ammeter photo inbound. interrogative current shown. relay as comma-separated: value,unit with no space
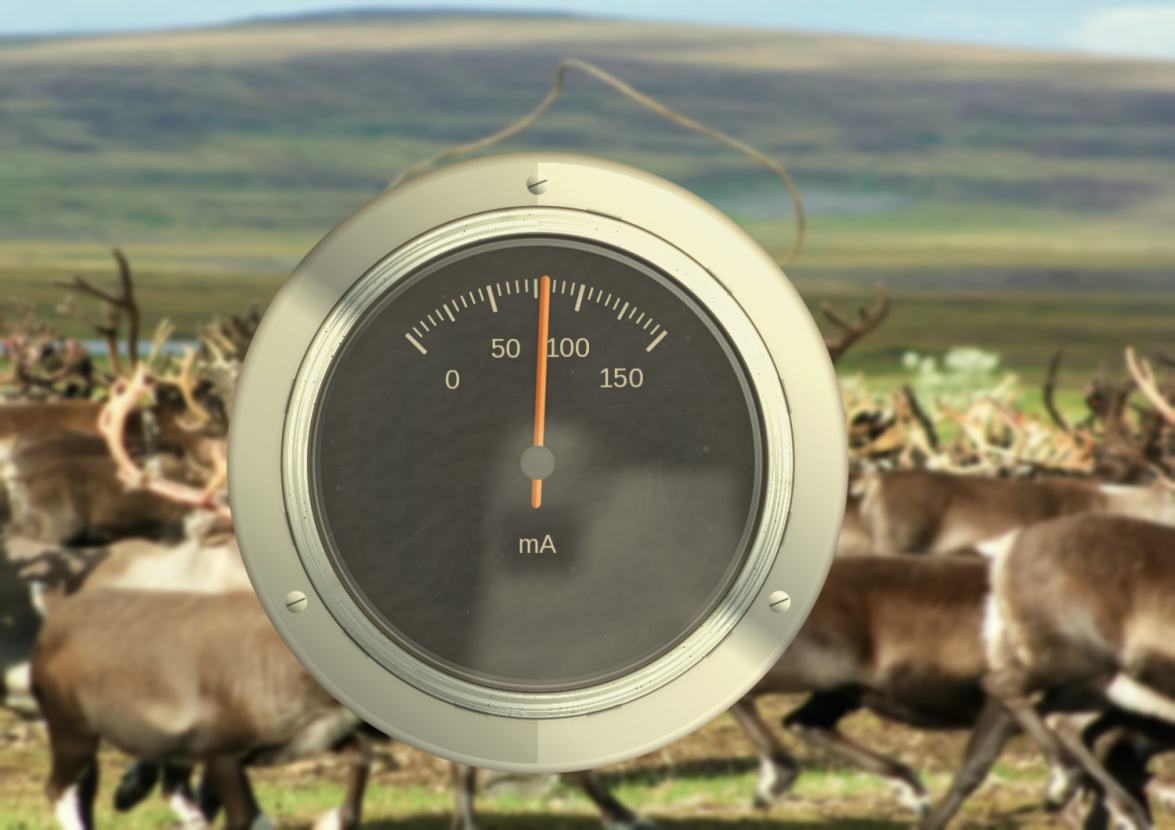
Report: 80,mA
